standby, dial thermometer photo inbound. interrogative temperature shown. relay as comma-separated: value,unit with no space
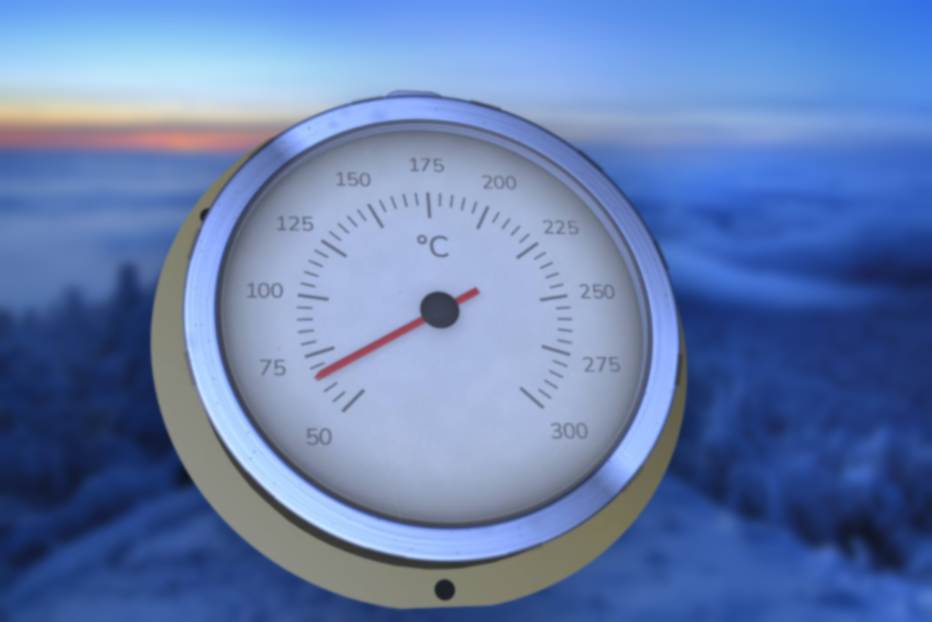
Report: 65,°C
